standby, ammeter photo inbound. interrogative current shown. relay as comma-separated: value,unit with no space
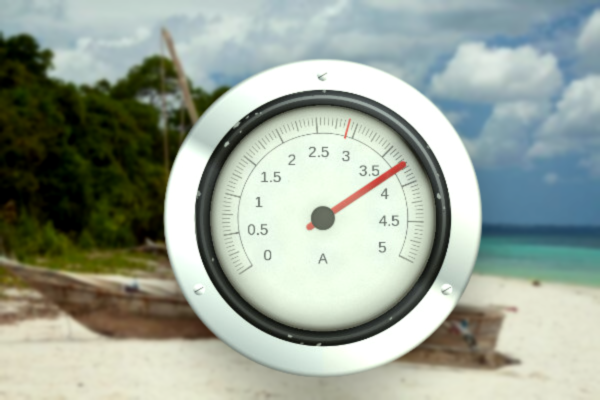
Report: 3.75,A
